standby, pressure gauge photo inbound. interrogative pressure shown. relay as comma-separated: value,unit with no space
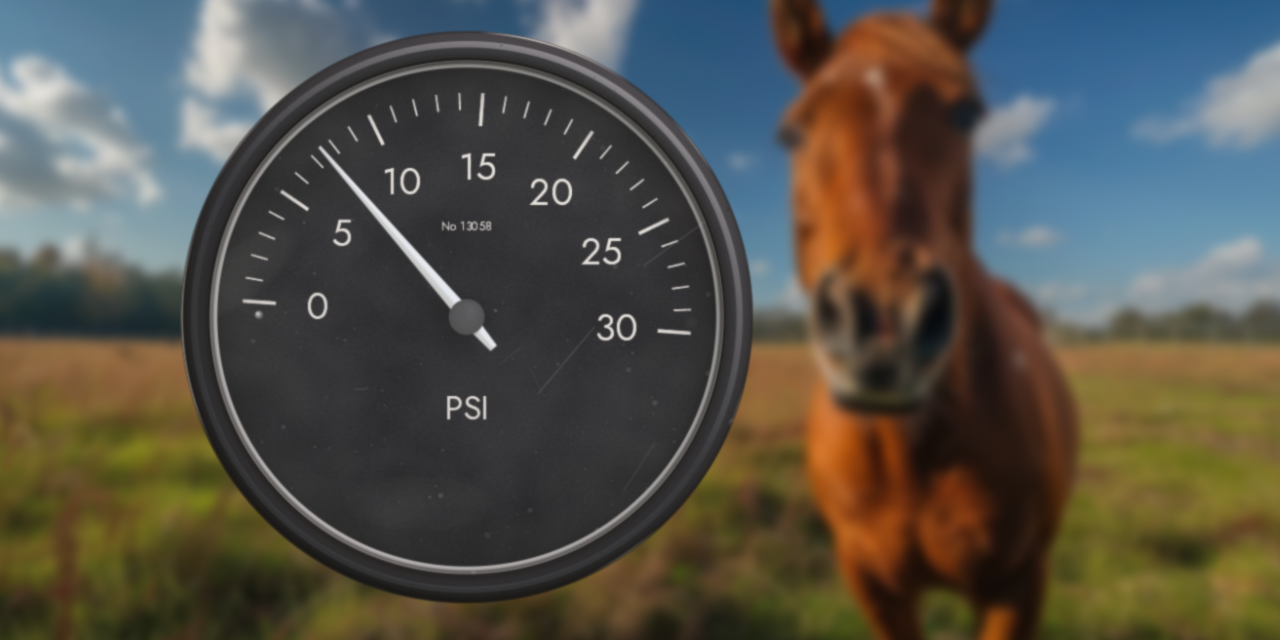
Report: 7.5,psi
